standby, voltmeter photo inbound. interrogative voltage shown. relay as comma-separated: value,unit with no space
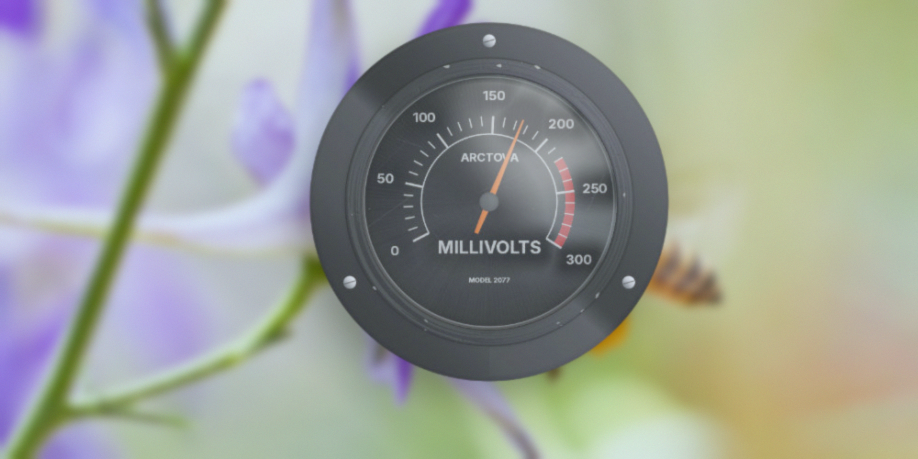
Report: 175,mV
